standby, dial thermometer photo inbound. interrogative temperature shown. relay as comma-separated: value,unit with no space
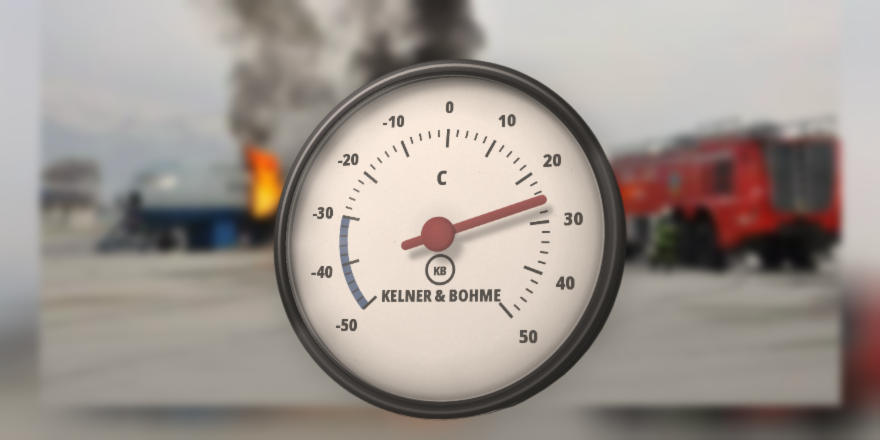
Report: 26,°C
